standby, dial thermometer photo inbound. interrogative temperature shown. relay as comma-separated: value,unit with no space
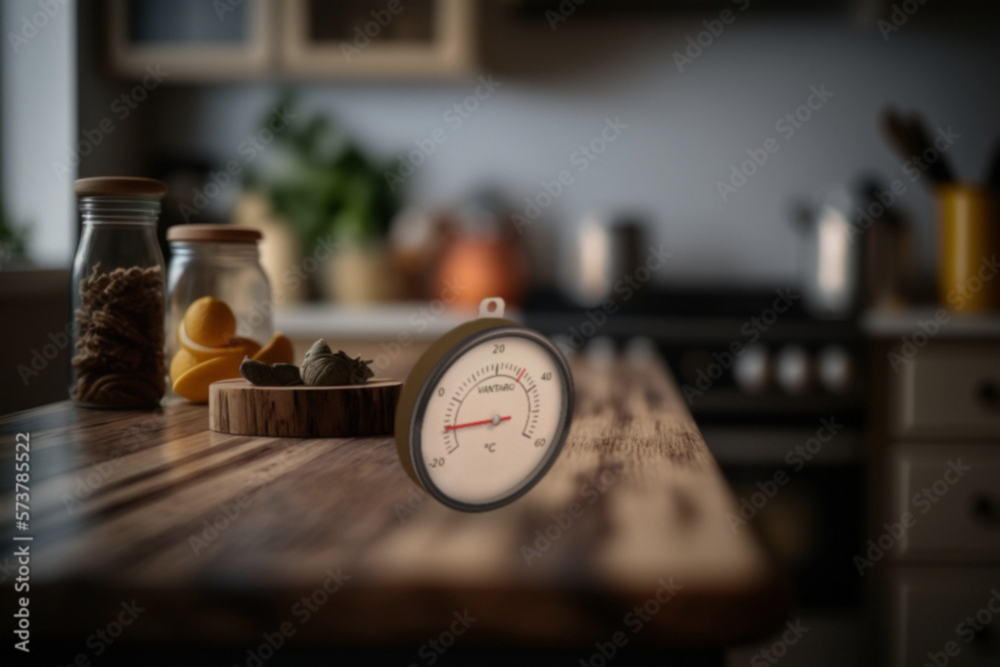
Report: -10,°C
